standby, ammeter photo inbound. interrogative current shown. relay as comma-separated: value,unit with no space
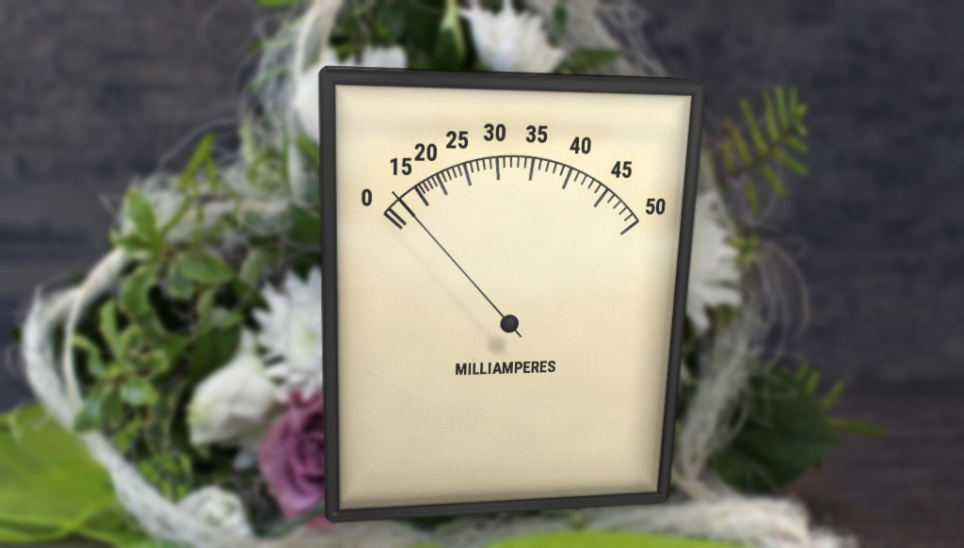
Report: 10,mA
